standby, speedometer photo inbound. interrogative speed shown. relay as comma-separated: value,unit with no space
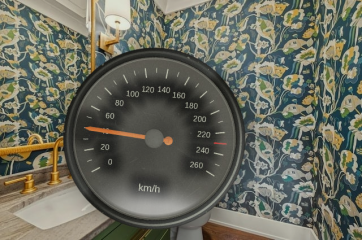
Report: 40,km/h
